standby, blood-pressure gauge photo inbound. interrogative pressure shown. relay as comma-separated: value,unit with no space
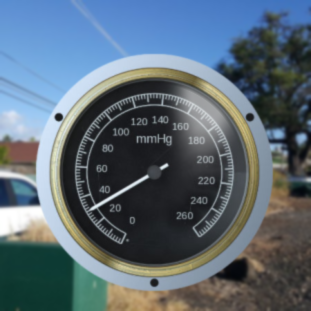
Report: 30,mmHg
